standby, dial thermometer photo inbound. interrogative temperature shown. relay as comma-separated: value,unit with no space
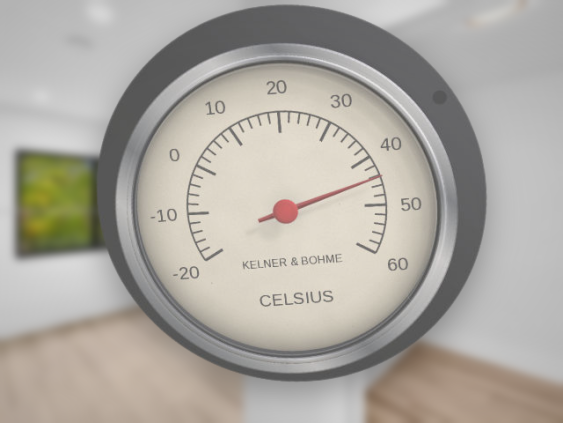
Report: 44,°C
